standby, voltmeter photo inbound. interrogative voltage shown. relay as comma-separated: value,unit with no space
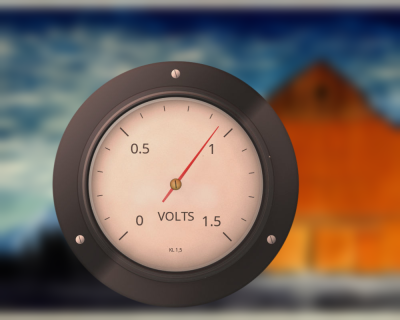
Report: 0.95,V
